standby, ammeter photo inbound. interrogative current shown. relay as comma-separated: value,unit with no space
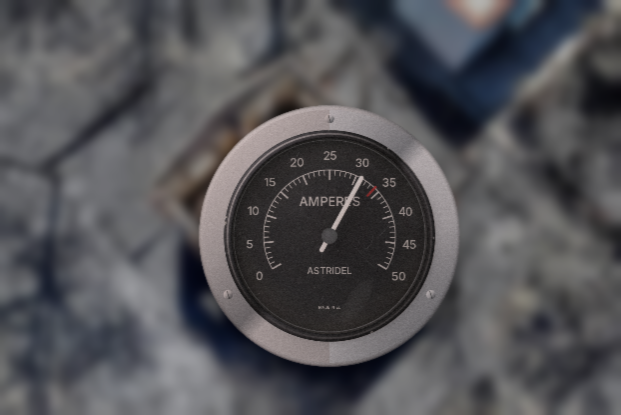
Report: 31,A
